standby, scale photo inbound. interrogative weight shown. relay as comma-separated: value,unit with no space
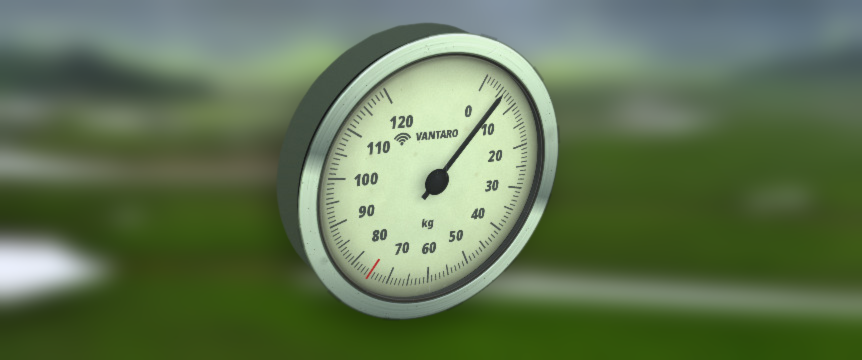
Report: 5,kg
